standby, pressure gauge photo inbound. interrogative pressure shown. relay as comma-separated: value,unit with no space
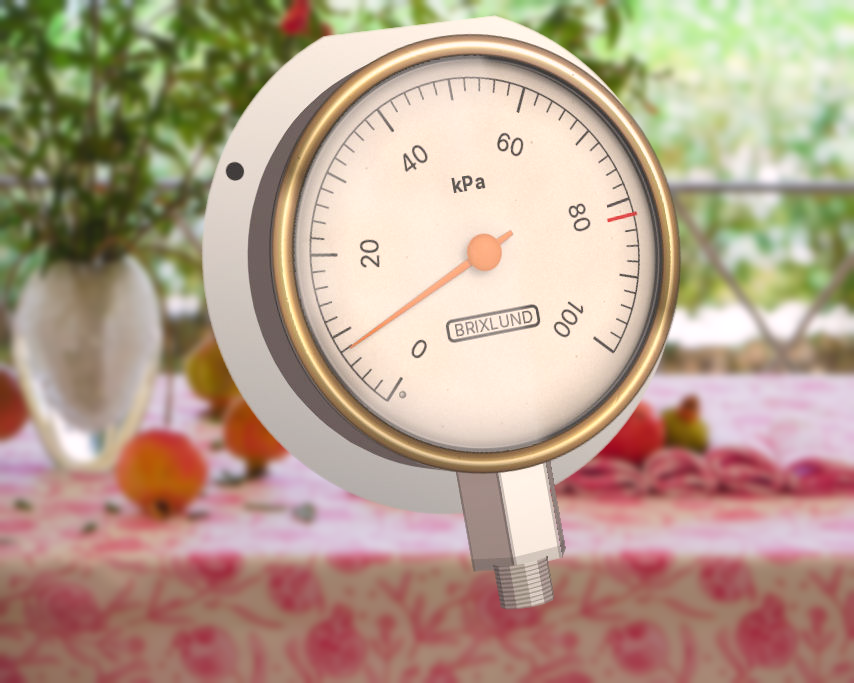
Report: 8,kPa
